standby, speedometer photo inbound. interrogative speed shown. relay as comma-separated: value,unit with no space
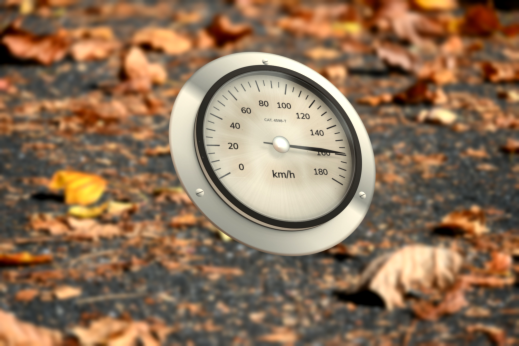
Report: 160,km/h
